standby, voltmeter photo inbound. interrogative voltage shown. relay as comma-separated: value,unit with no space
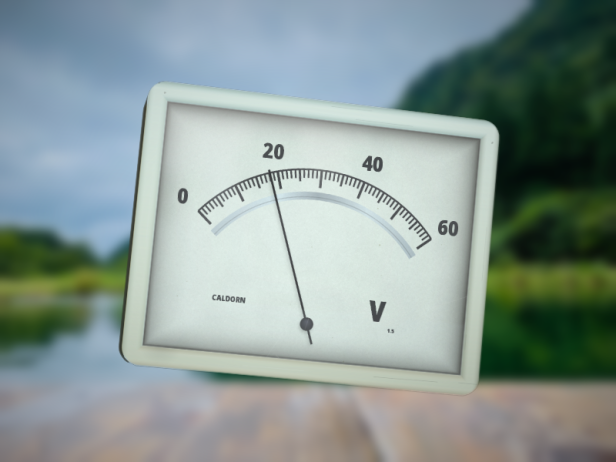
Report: 18,V
